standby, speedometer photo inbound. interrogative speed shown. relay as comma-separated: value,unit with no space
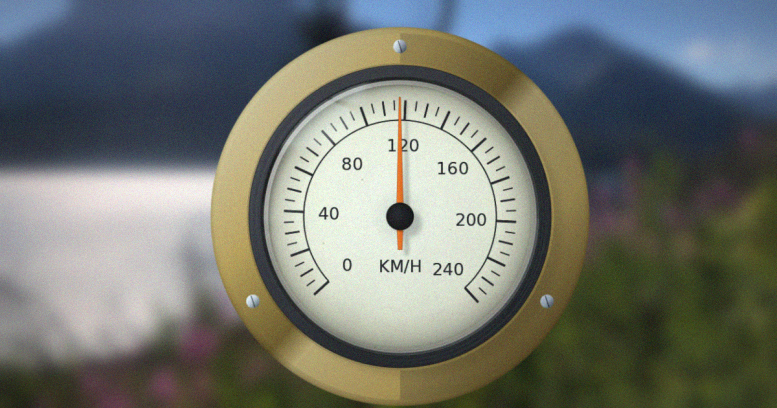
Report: 117.5,km/h
